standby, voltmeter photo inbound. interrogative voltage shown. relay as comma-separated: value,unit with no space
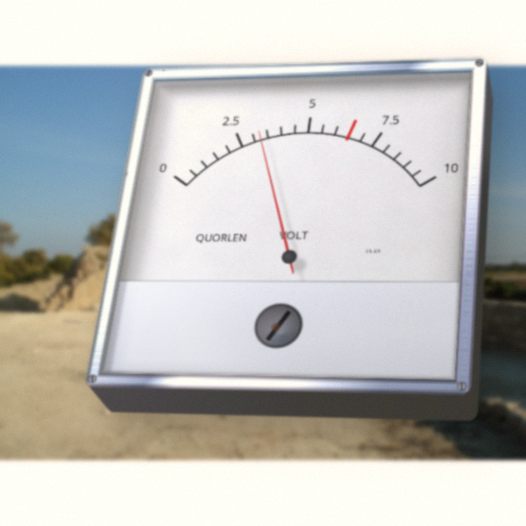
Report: 3.25,V
